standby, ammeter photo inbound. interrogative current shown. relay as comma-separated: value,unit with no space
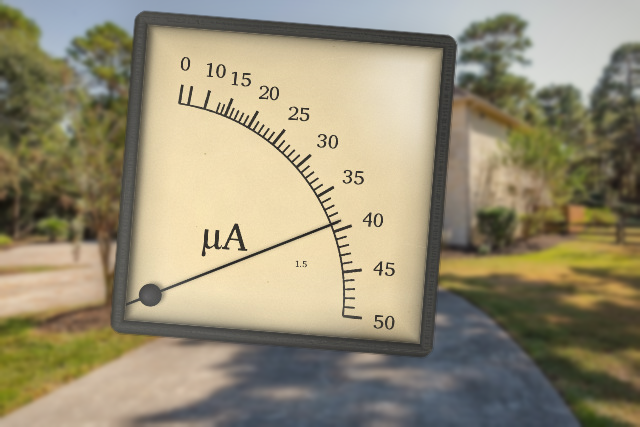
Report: 39,µA
